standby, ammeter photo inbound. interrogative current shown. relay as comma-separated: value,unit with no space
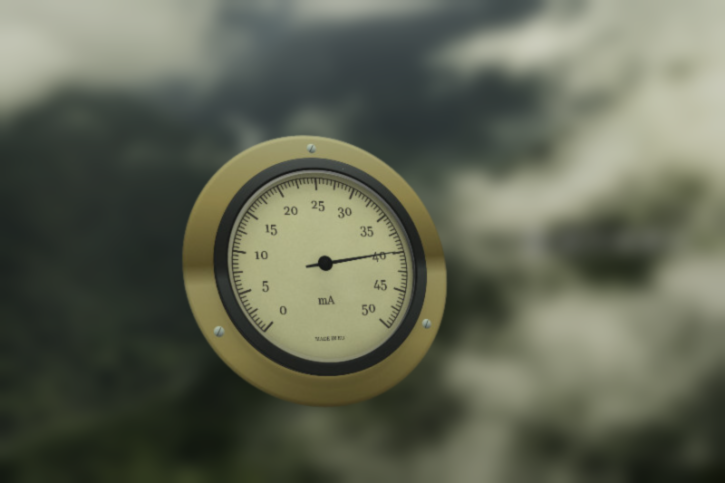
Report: 40,mA
